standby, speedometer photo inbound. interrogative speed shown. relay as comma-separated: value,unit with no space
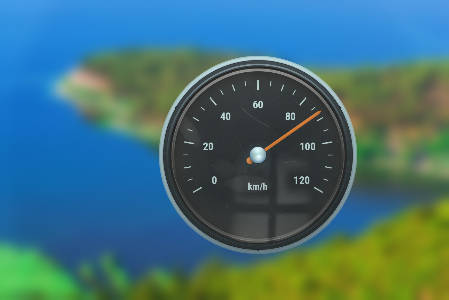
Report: 87.5,km/h
